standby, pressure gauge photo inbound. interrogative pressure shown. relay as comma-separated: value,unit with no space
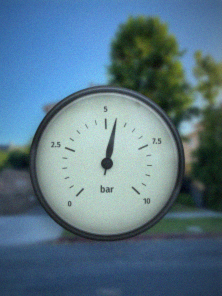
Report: 5.5,bar
